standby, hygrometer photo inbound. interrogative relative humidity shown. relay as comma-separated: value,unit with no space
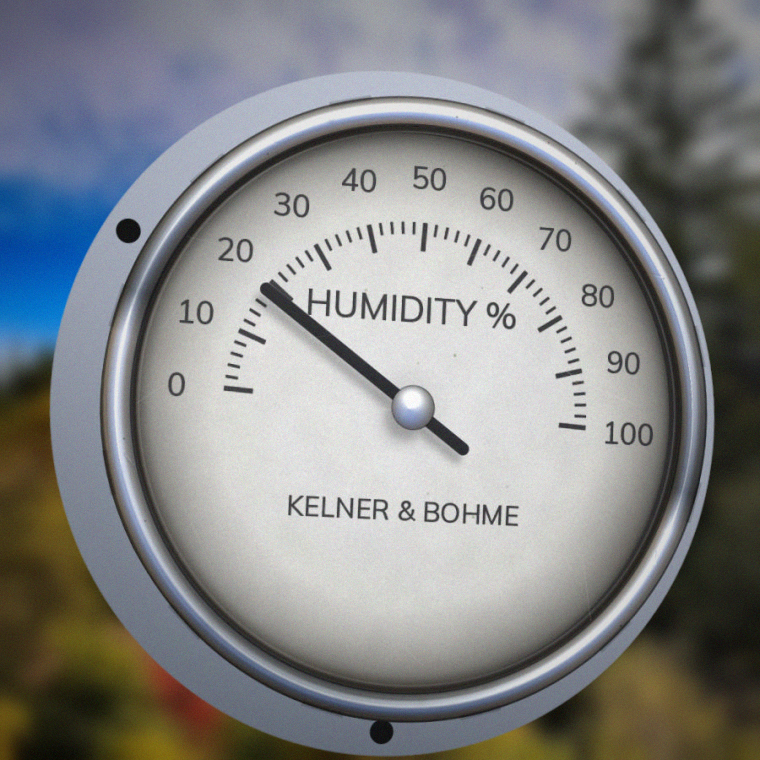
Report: 18,%
